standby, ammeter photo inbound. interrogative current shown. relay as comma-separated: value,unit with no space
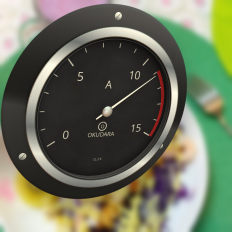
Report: 11,A
